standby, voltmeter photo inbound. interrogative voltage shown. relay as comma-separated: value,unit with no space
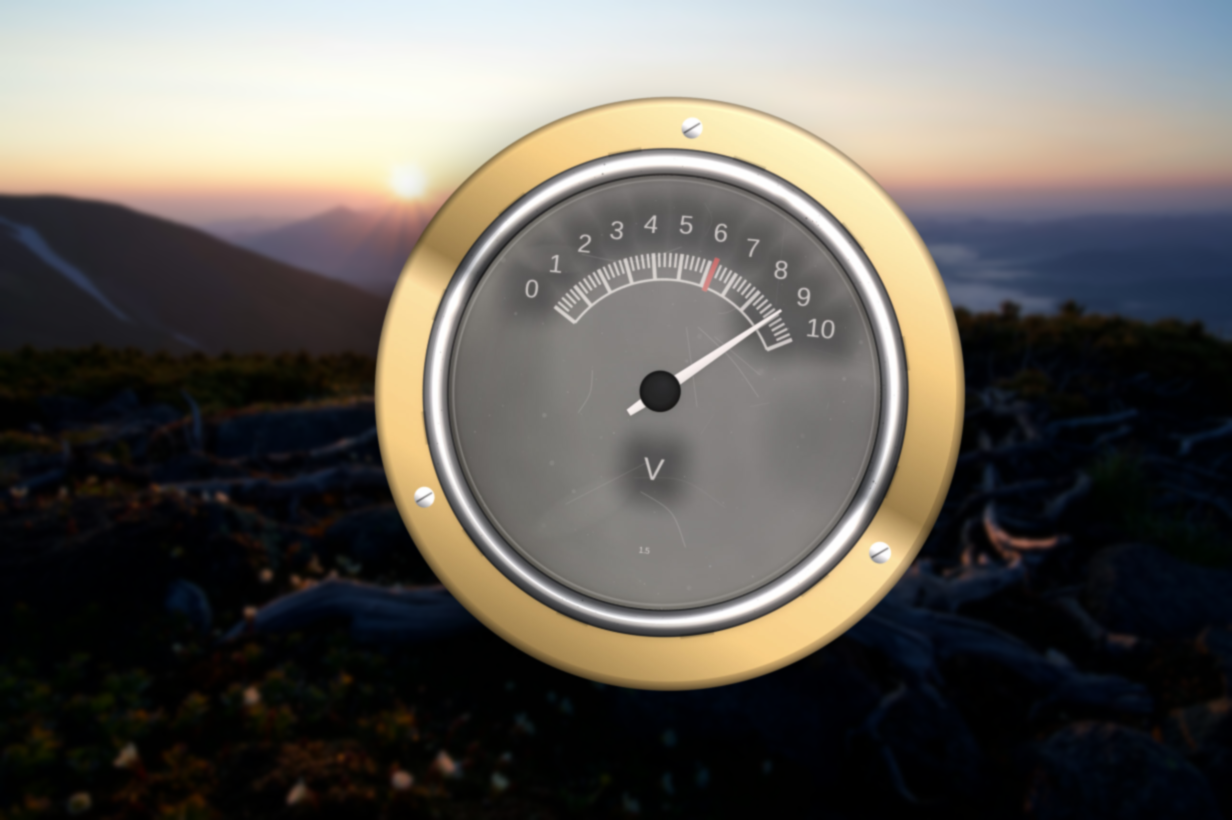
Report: 9,V
